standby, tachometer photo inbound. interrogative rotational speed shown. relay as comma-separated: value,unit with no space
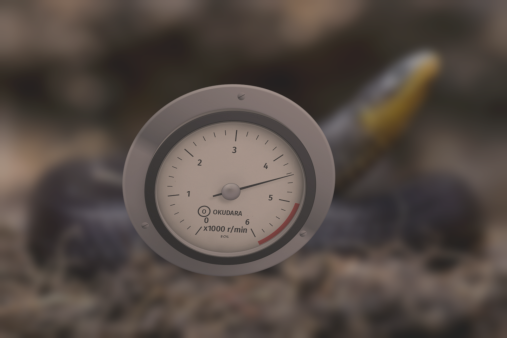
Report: 4400,rpm
